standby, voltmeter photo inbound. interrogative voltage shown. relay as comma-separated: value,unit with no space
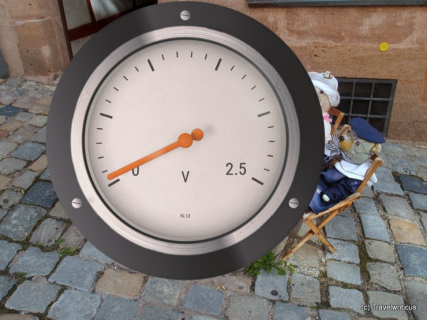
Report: 0.05,V
